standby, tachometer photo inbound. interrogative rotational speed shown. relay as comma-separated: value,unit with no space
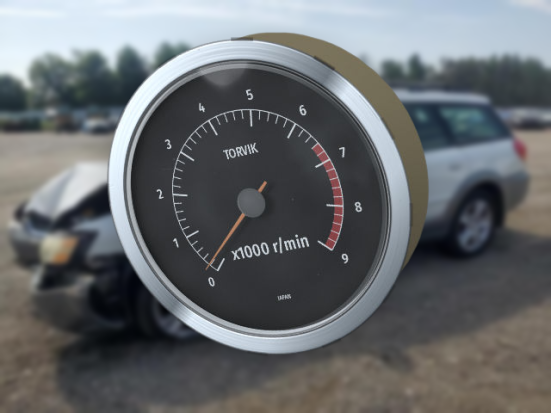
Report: 200,rpm
